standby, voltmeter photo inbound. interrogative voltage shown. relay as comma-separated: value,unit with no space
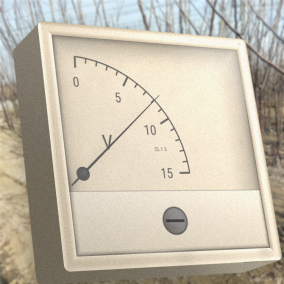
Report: 8,V
